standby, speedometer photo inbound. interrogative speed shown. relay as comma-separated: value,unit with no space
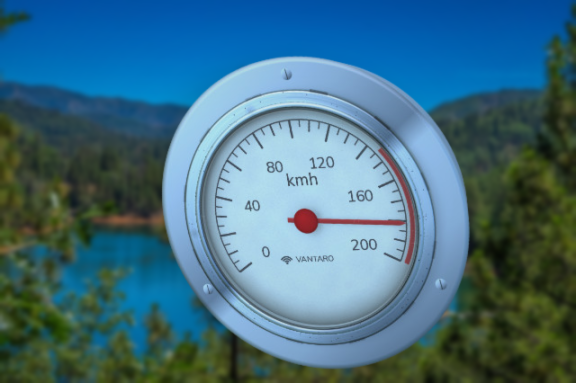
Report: 180,km/h
